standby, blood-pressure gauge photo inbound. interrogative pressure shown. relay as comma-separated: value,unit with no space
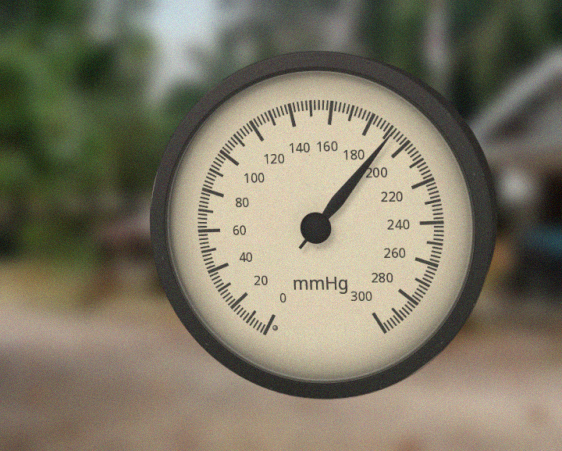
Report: 192,mmHg
